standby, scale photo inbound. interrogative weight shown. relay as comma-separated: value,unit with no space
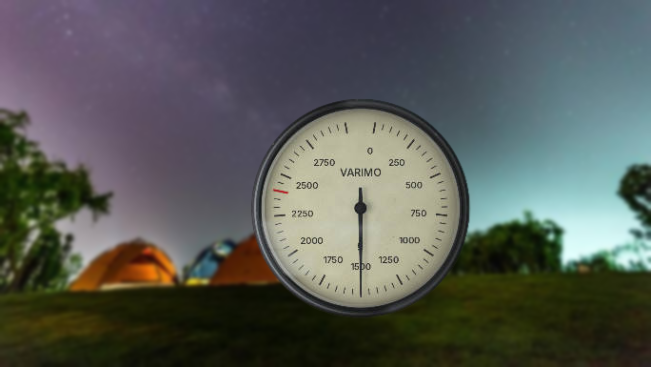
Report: 1500,g
